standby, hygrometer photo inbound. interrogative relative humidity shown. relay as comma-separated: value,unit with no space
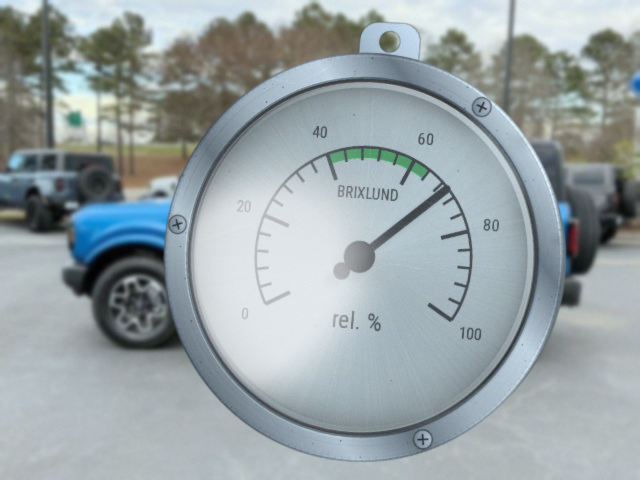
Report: 70,%
